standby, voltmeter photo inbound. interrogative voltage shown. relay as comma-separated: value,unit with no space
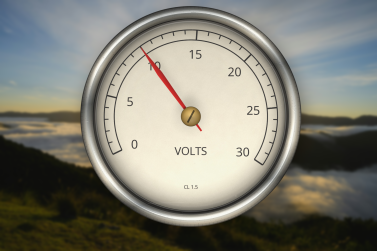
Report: 10,V
